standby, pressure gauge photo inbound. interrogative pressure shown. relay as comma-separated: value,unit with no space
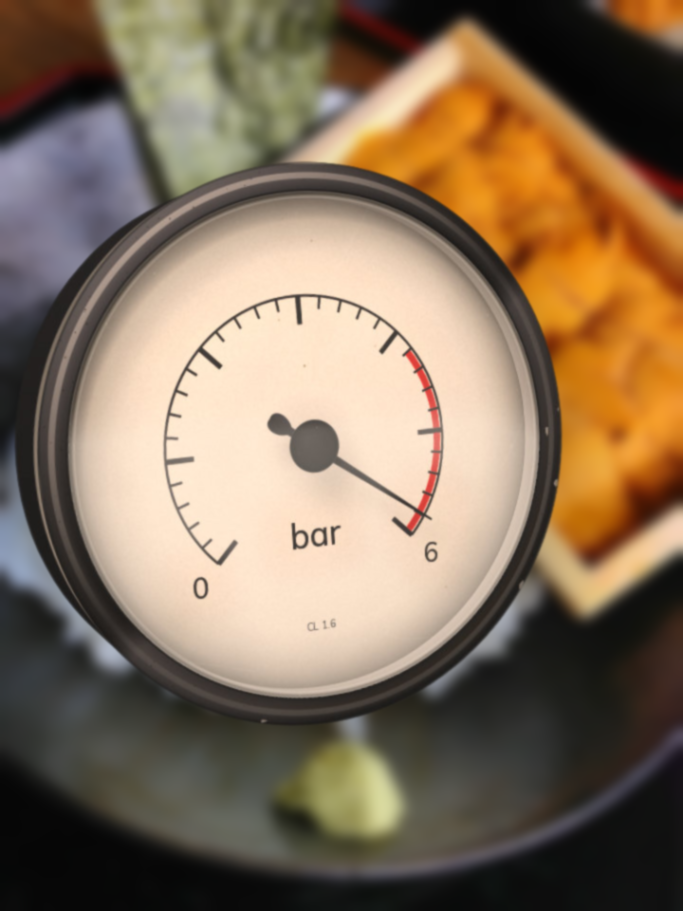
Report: 5.8,bar
